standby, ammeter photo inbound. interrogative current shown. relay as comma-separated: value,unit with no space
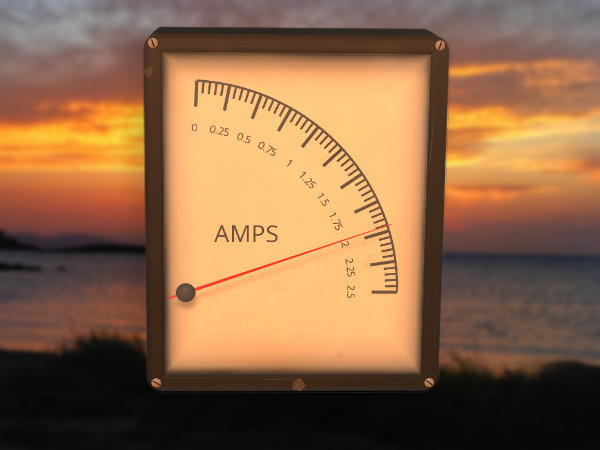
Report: 1.95,A
